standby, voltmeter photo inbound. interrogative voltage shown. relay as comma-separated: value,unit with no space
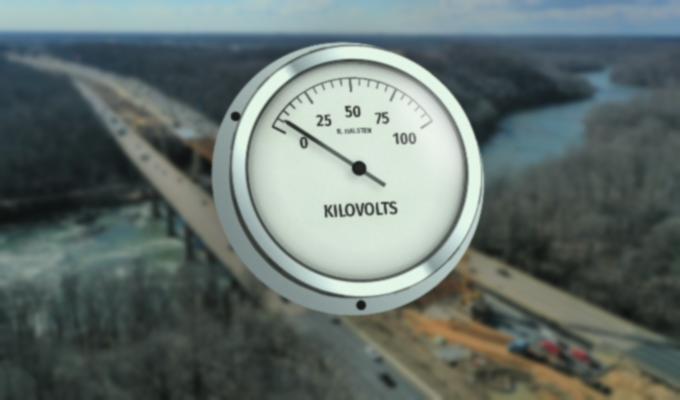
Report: 5,kV
